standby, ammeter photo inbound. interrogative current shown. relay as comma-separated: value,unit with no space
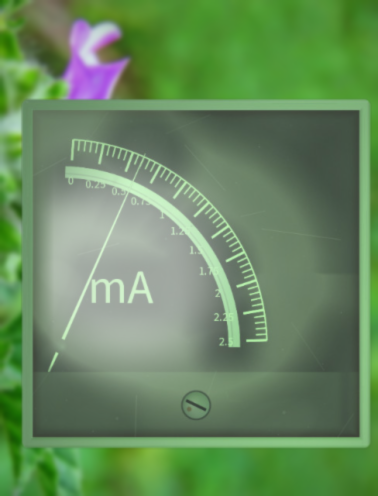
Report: 0.6,mA
